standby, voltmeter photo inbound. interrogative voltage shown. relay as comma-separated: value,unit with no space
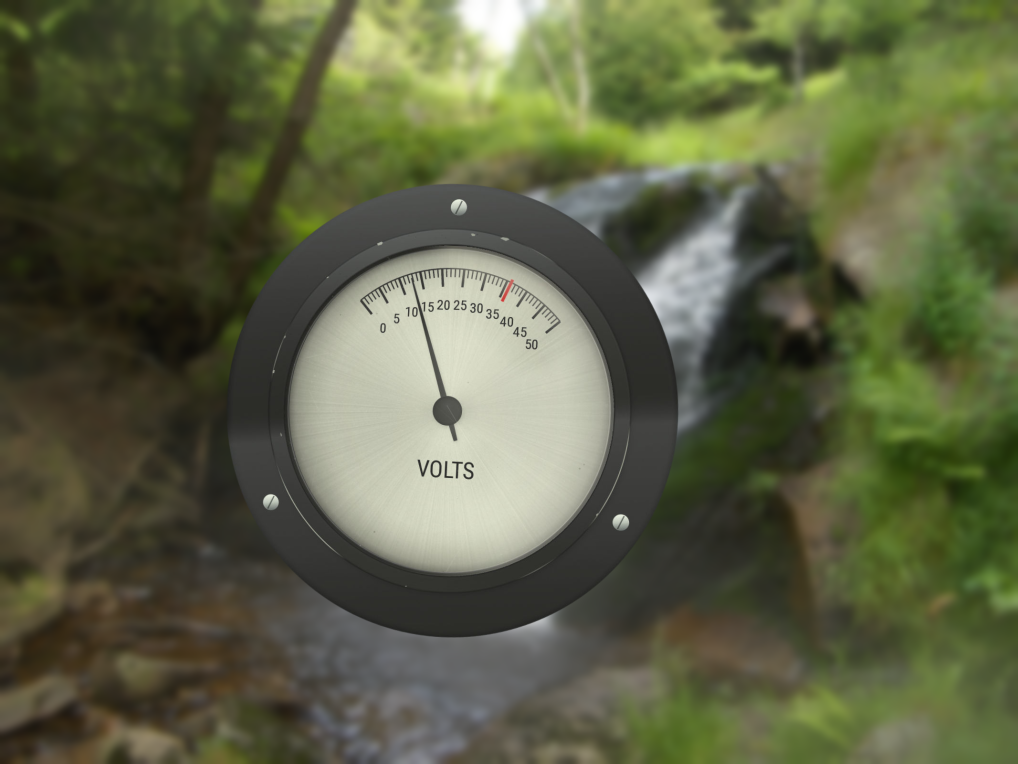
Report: 13,V
